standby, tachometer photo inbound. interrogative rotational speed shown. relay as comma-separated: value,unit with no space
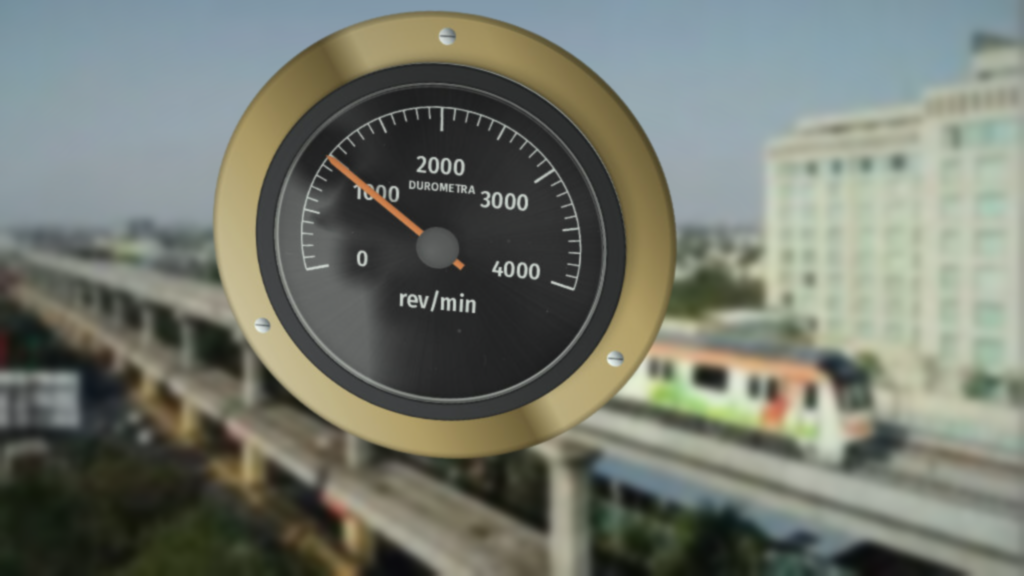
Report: 1000,rpm
